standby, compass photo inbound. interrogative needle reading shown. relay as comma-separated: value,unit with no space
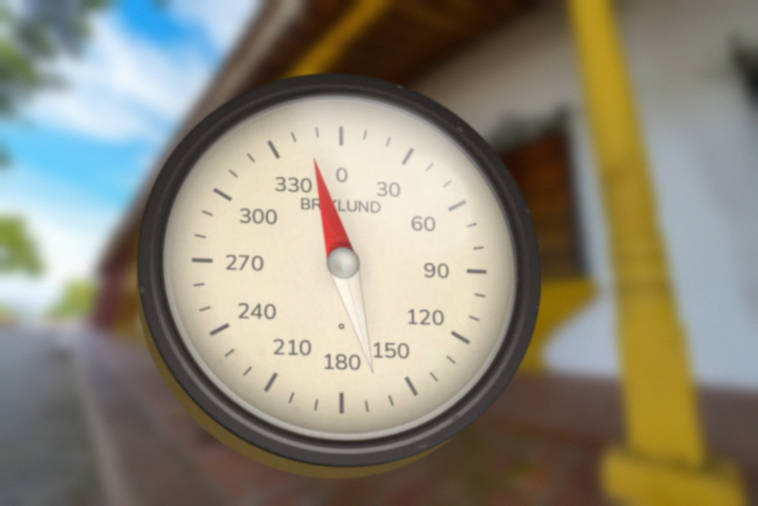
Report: 345,°
